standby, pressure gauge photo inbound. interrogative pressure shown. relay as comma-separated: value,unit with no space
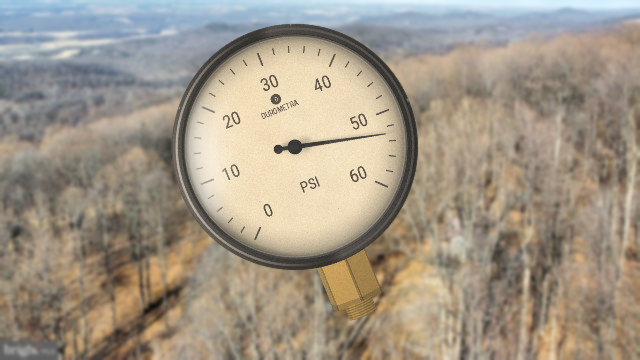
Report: 53,psi
